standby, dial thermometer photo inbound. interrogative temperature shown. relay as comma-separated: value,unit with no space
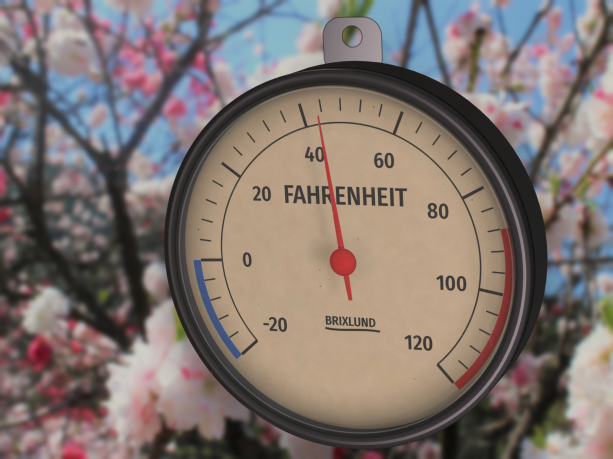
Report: 44,°F
